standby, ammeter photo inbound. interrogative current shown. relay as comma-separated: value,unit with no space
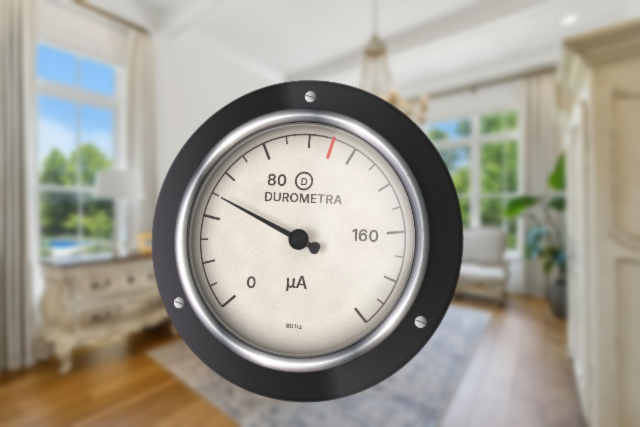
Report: 50,µA
